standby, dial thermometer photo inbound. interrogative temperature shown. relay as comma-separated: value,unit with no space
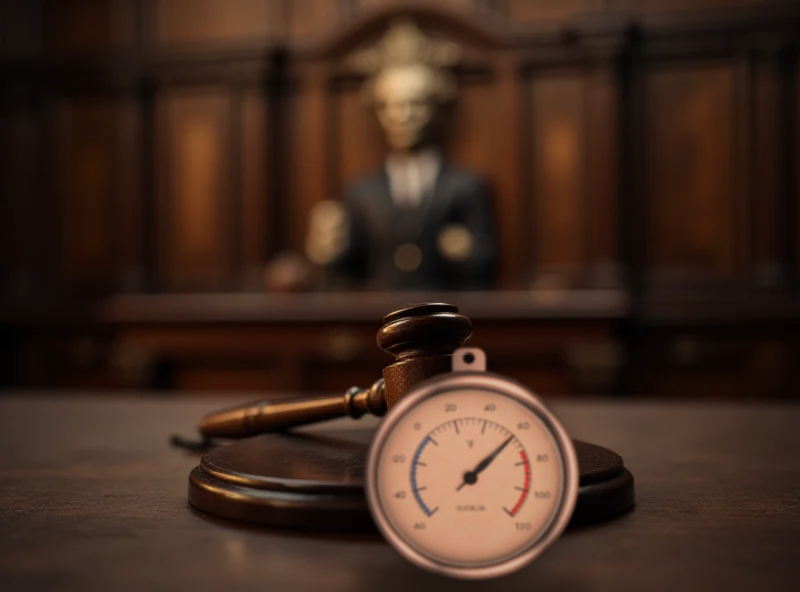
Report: 60,°F
